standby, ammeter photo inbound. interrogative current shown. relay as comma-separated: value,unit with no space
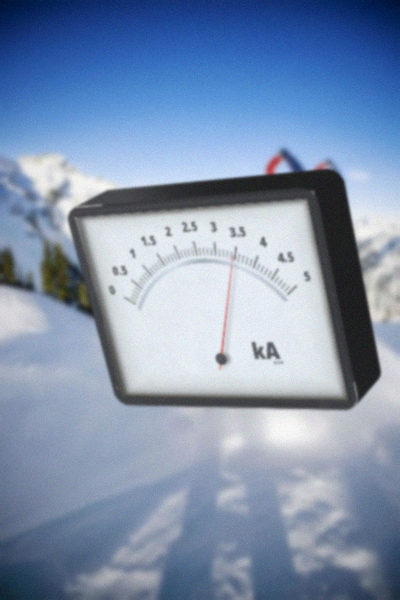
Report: 3.5,kA
